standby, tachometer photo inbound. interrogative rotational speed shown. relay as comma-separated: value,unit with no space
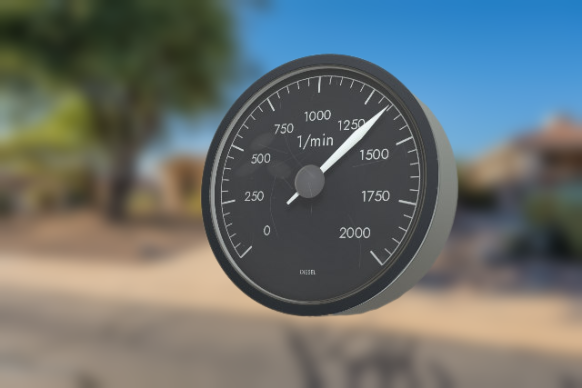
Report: 1350,rpm
